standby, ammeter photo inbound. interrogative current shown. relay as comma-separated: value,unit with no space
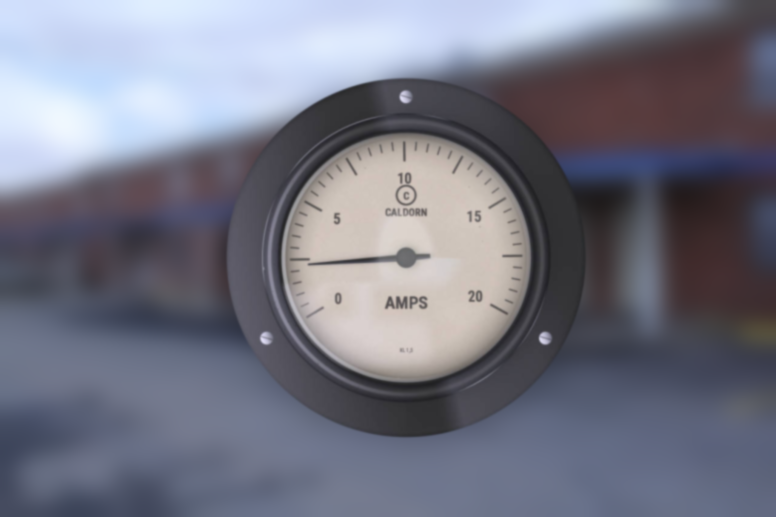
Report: 2.25,A
